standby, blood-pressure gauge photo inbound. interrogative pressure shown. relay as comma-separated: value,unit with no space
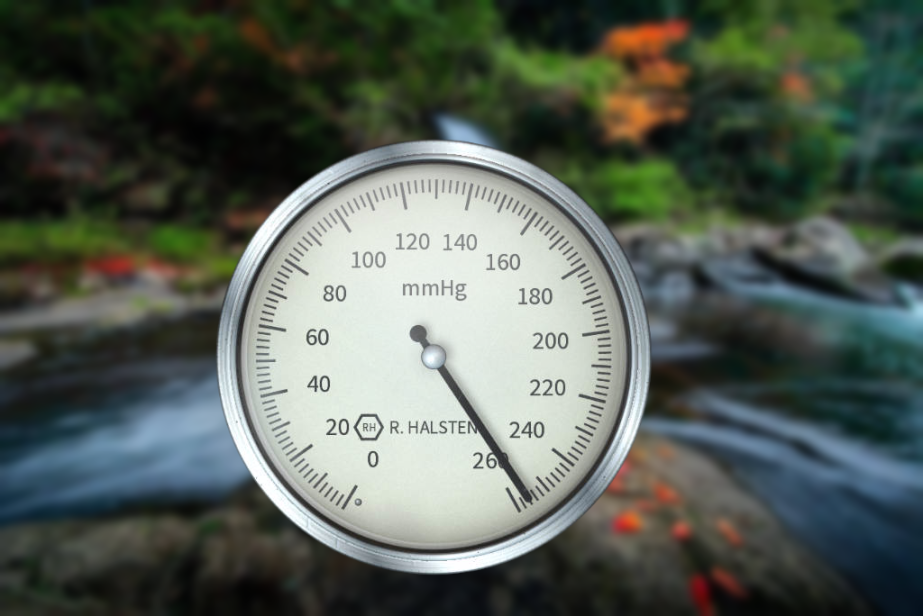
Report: 256,mmHg
